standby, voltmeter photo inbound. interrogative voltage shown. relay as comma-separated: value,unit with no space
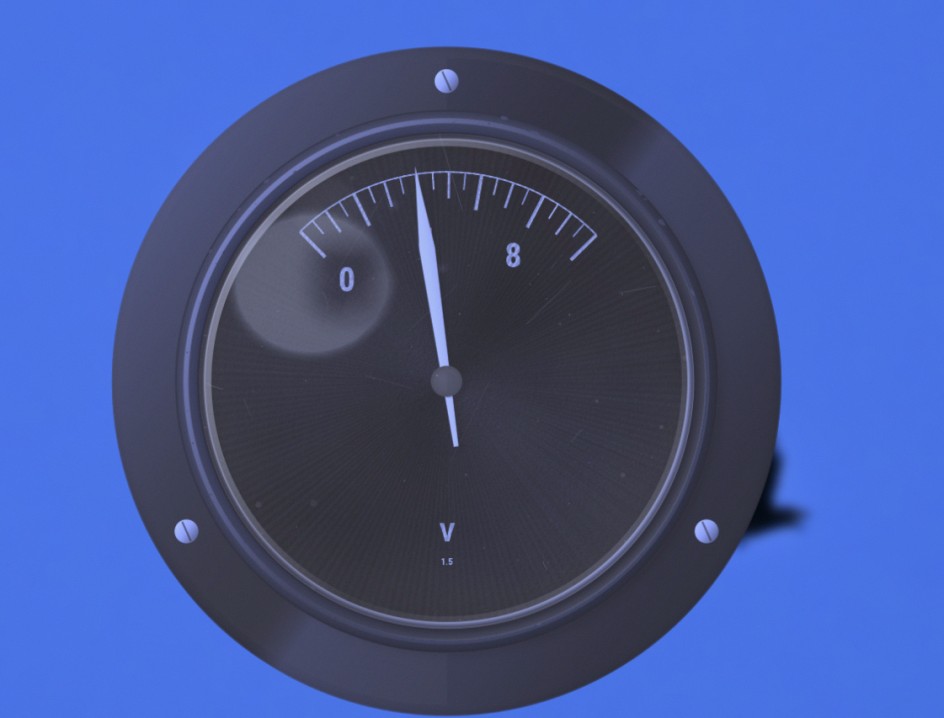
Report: 4,V
